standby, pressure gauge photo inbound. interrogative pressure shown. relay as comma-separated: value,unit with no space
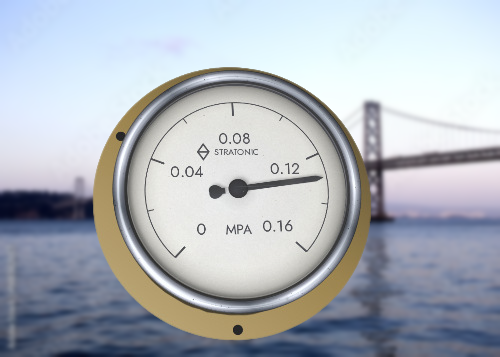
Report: 0.13,MPa
